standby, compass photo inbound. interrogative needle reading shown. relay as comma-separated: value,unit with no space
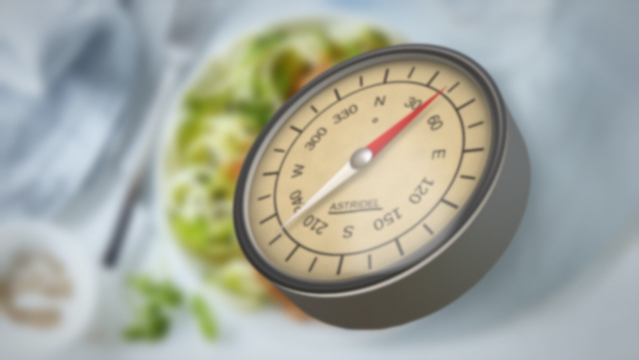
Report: 45,°
